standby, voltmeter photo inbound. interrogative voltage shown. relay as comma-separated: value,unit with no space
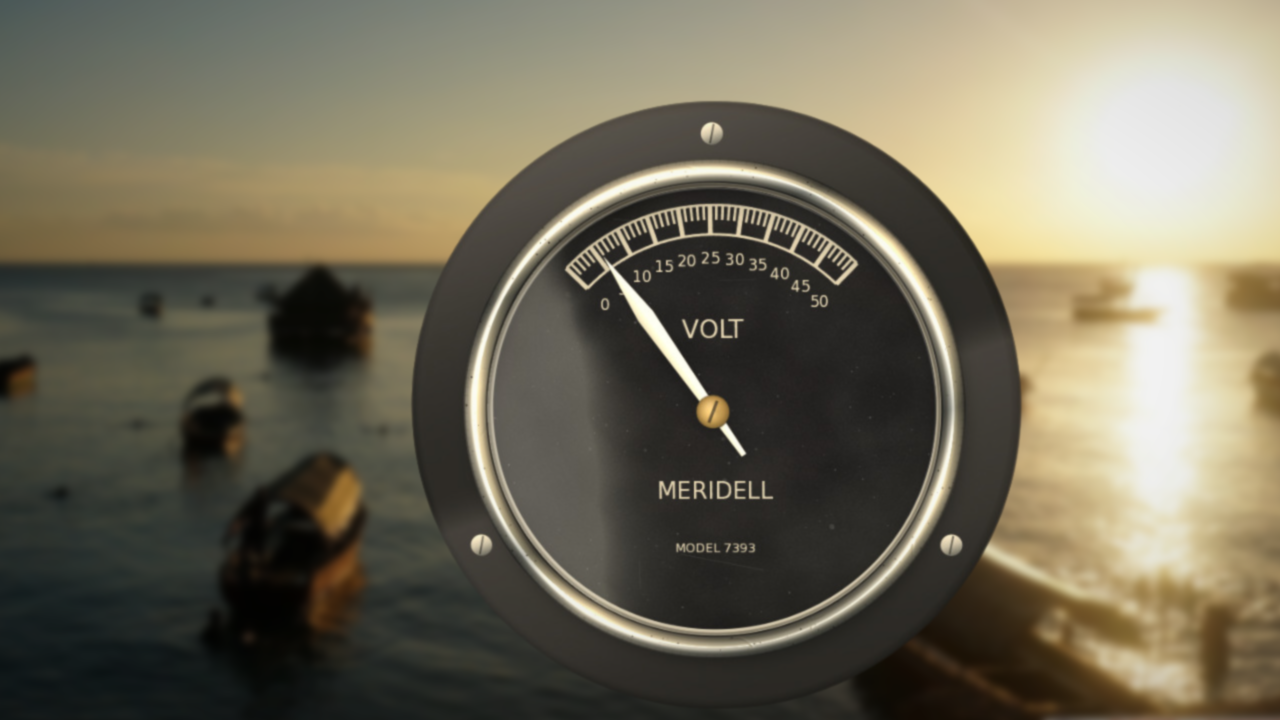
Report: 6,V
